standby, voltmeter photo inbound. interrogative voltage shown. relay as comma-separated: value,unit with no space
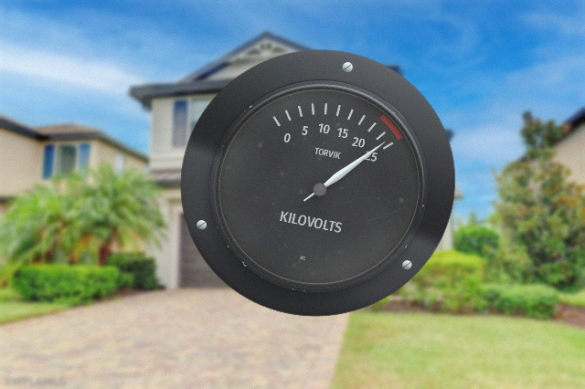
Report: 23.75,kV
